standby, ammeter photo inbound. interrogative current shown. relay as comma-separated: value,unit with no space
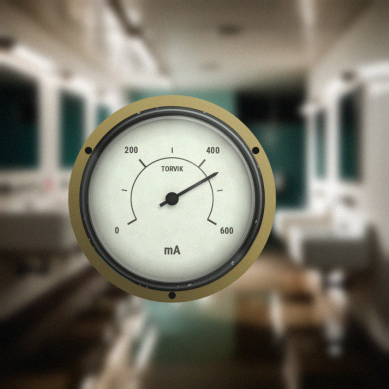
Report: 450,mA
